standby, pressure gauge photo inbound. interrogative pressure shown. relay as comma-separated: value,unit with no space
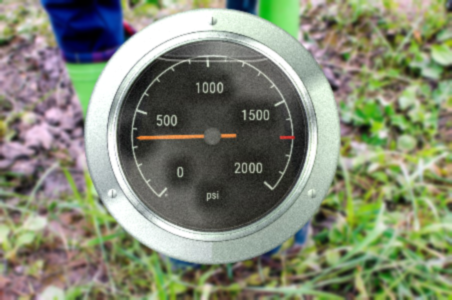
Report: 350,psi
